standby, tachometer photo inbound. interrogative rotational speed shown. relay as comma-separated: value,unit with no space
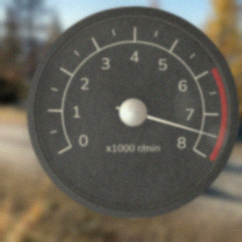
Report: 7500,rpm
